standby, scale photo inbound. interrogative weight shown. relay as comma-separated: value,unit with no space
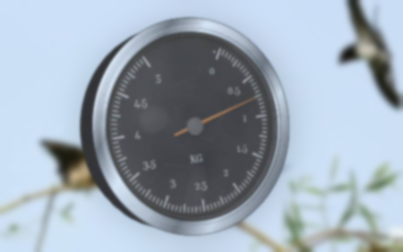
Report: 0.75,kg
